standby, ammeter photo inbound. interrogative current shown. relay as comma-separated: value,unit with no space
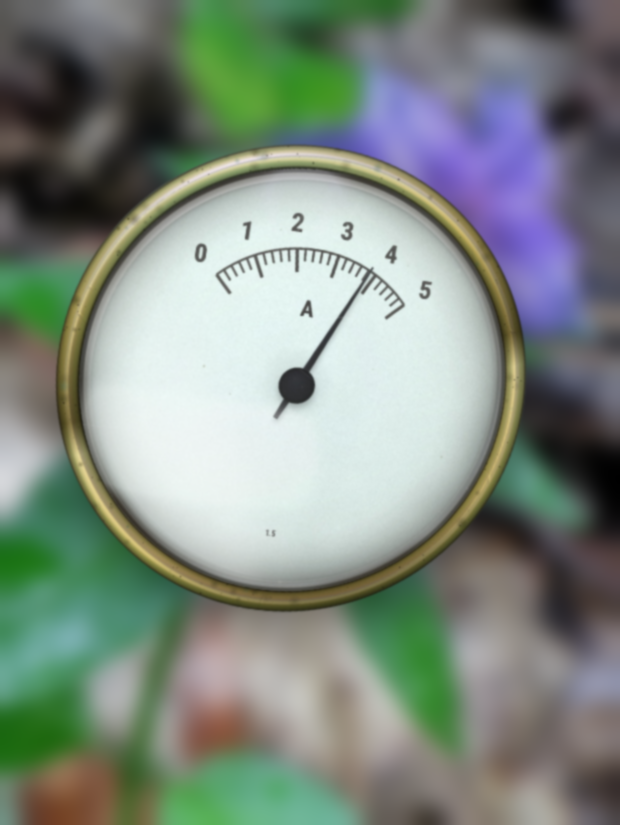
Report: 3.8,A
